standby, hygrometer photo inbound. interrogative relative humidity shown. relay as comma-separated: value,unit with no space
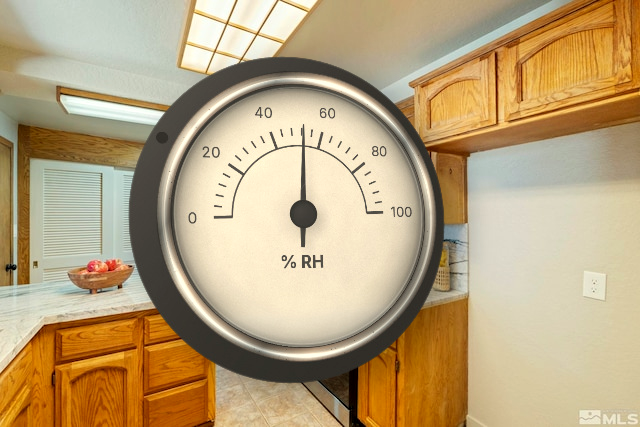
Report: 52,%
